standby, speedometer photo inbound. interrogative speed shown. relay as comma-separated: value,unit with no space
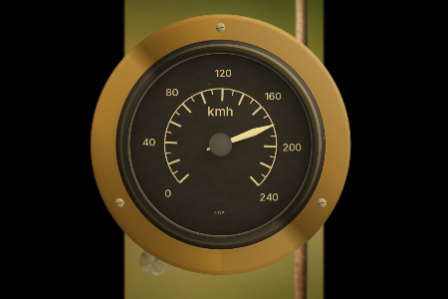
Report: 180,km/h
